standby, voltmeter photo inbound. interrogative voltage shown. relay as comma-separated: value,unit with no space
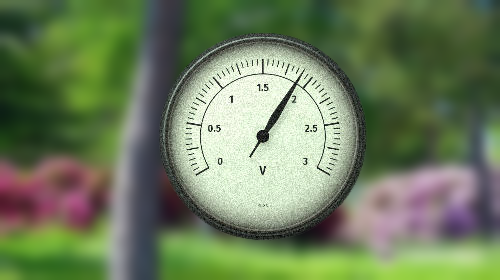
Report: 1.9,V
